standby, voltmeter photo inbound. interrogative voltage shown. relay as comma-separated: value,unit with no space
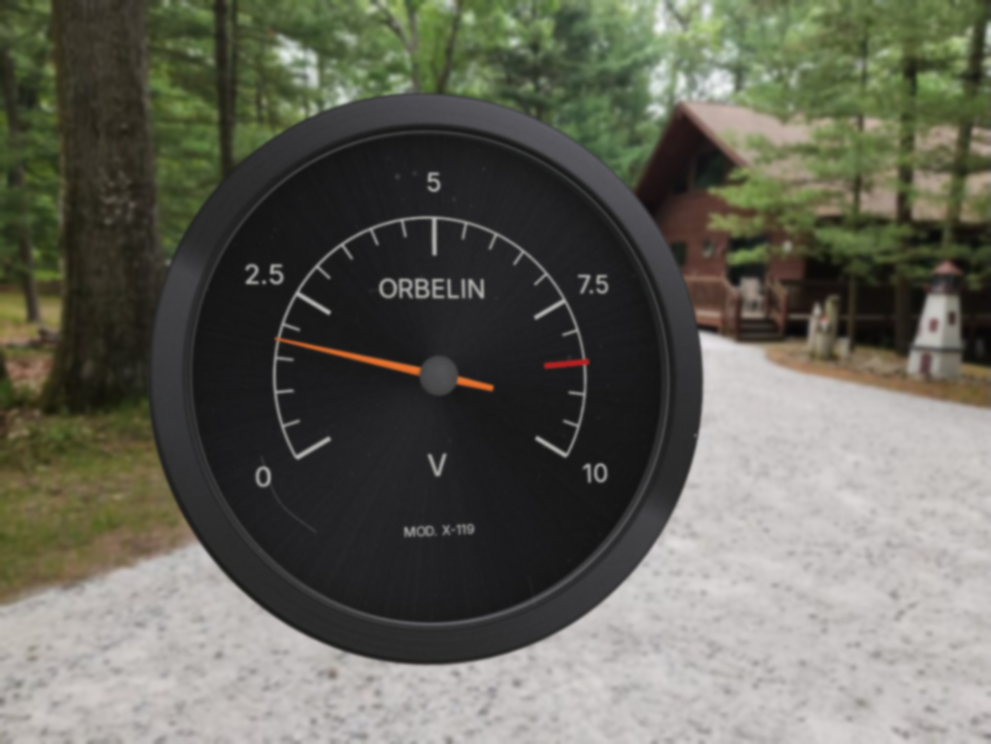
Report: 1.75,V
